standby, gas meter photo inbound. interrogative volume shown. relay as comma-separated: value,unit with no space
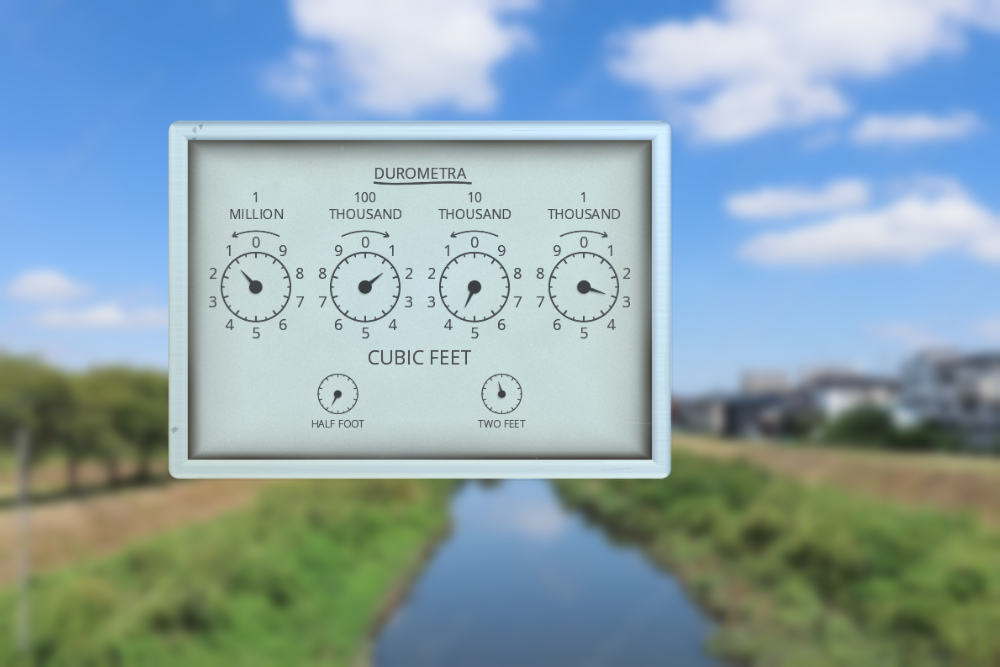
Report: 114300,ft³
